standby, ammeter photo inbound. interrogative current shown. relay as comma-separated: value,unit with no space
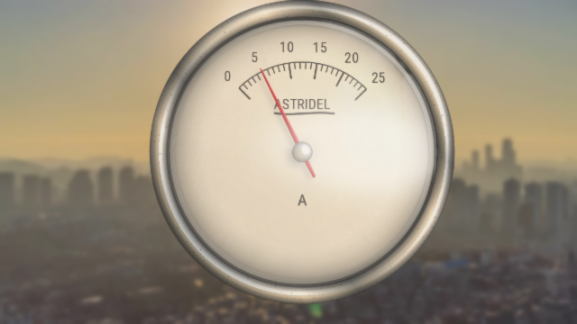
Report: 5,A
